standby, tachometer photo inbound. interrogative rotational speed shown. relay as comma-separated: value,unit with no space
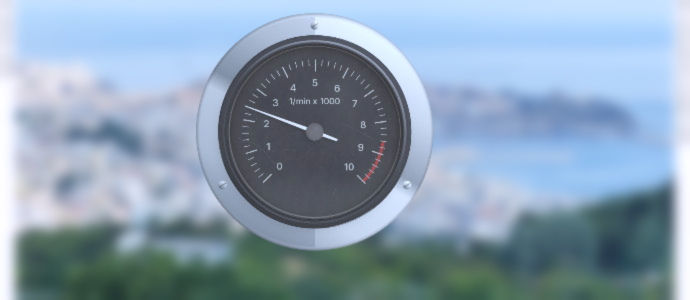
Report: 2400,rpm
